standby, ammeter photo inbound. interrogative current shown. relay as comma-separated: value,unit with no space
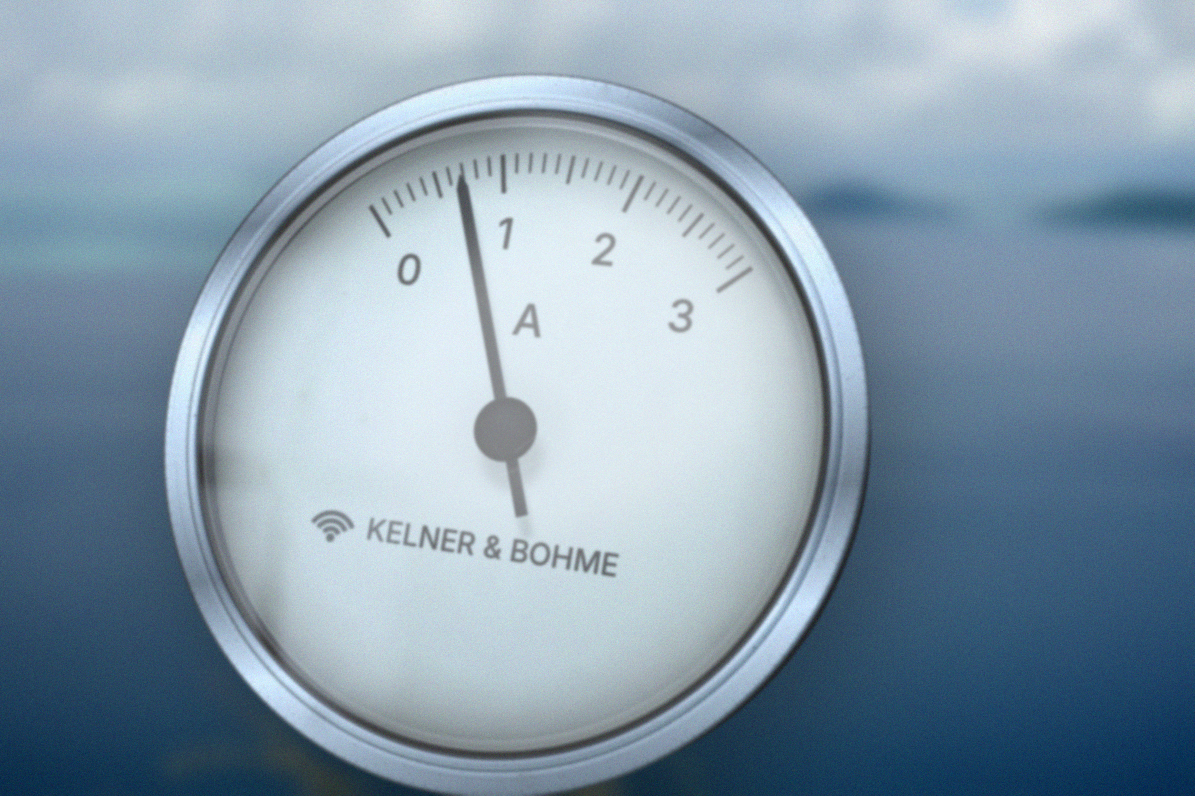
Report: 0.7,A
